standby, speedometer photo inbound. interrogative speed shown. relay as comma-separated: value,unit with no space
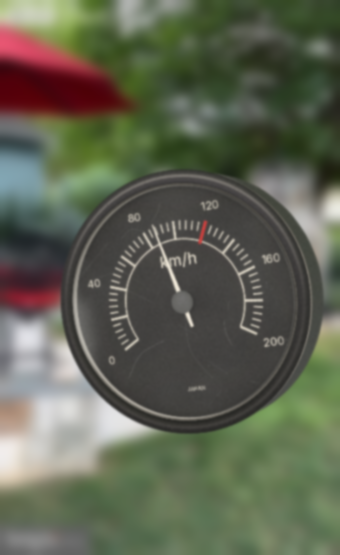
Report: 88,km/h
